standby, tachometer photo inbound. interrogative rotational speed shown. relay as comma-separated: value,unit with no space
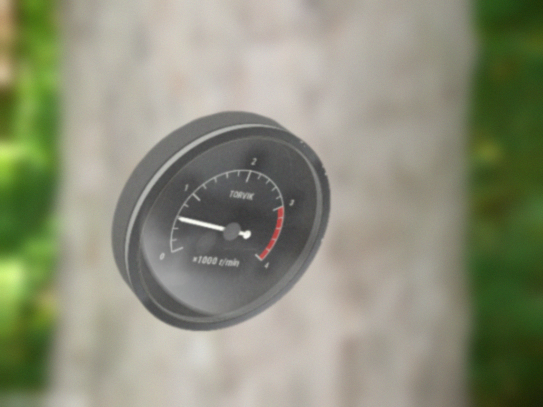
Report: 600,rpm
